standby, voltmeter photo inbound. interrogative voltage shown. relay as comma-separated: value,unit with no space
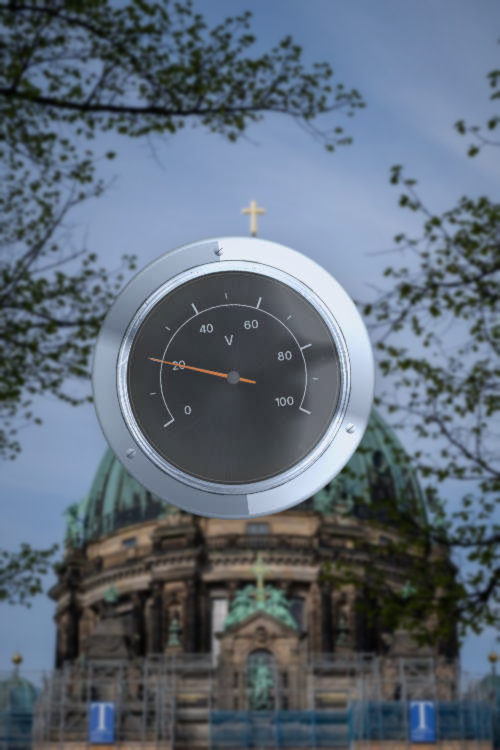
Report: 20,V
